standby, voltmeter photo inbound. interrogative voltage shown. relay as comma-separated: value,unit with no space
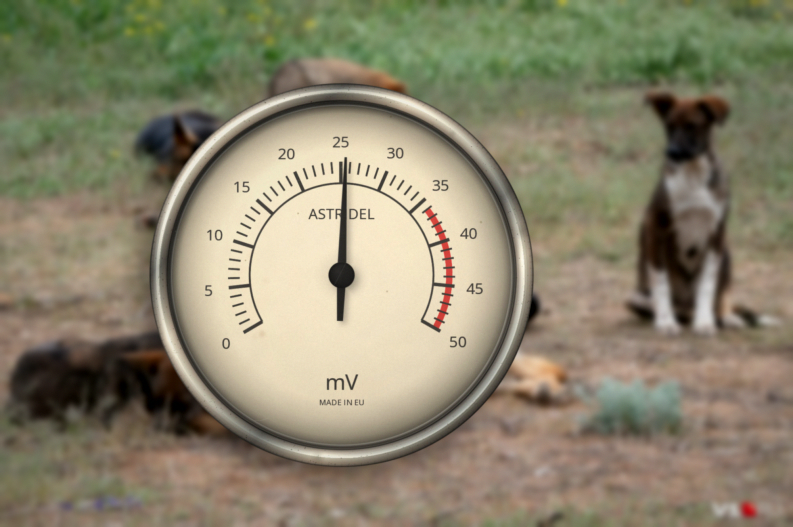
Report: 25.5,mV
